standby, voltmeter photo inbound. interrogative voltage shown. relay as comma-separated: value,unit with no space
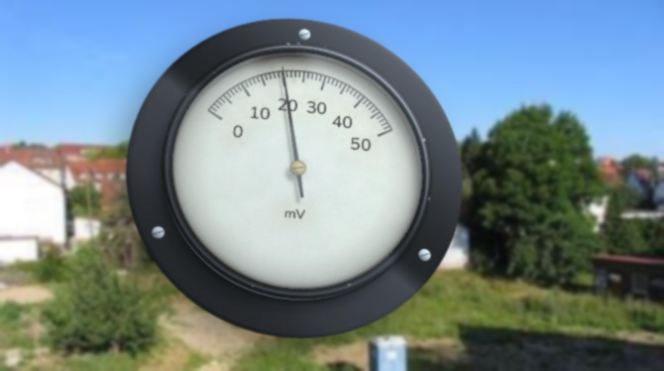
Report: 20,mV
